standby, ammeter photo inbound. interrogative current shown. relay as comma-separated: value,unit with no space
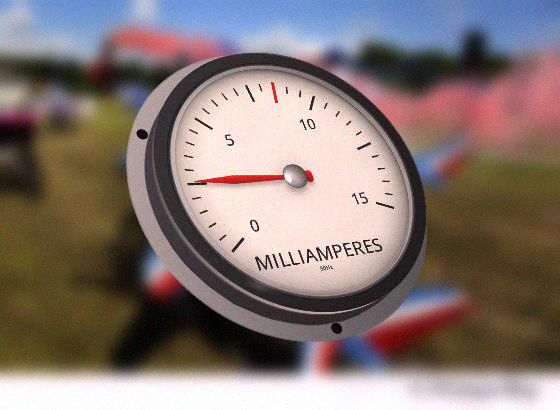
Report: 2.5,mA
